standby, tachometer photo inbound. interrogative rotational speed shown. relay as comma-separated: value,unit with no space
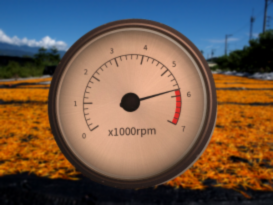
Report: 5800,rpm
